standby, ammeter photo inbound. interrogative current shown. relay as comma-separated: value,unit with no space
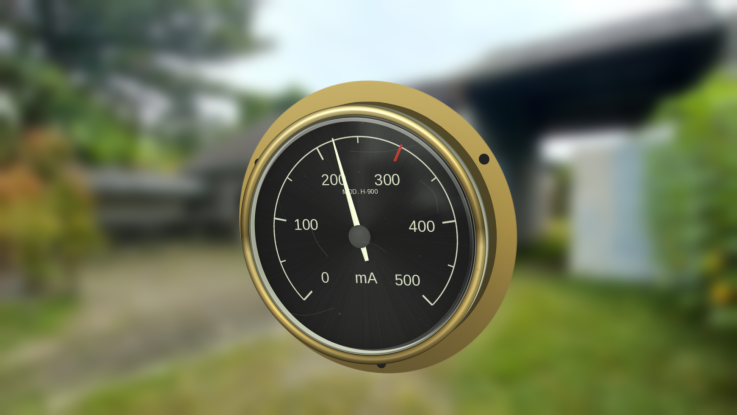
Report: 225,mA
